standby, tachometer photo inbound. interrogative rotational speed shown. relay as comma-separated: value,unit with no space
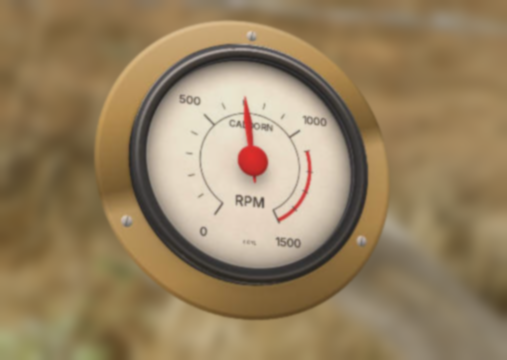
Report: 700,rpm
